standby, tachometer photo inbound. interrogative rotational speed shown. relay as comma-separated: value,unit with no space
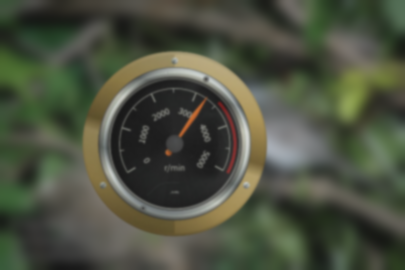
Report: 3250,rpm
